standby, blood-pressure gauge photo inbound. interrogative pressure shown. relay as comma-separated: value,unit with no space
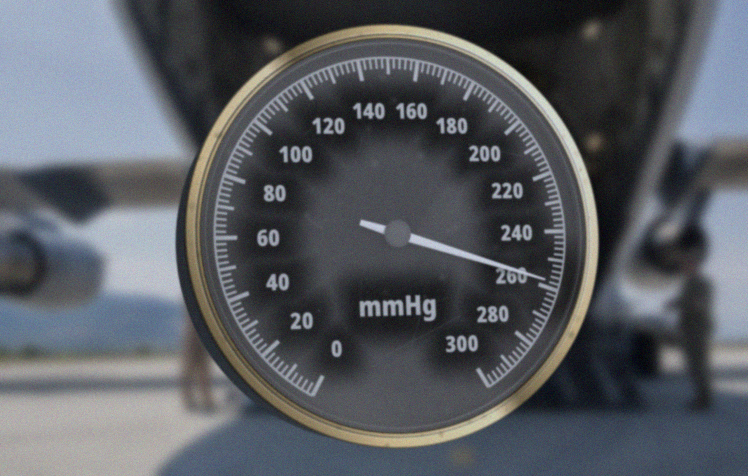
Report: 258,mmHg
